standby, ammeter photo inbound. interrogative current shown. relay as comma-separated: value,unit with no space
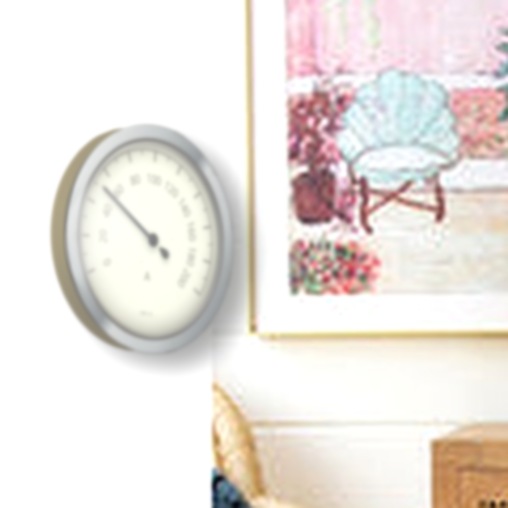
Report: 50,A
